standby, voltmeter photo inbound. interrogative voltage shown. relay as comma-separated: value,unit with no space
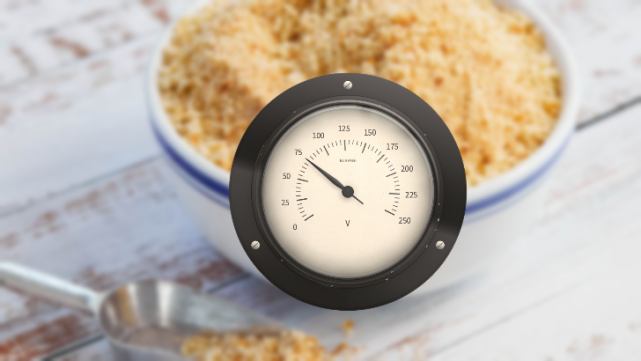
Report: 75,V
